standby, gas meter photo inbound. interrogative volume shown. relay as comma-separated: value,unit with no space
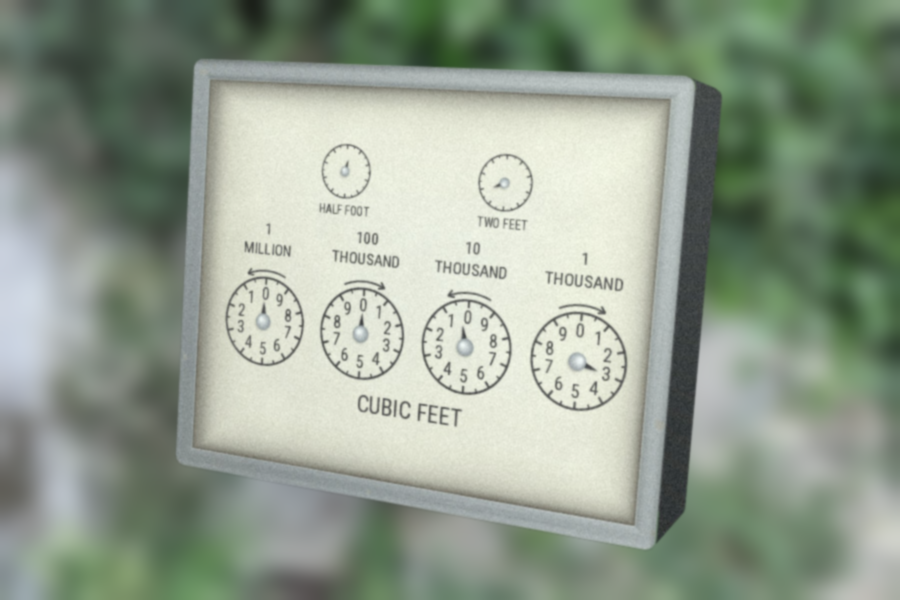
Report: 300,ft³
